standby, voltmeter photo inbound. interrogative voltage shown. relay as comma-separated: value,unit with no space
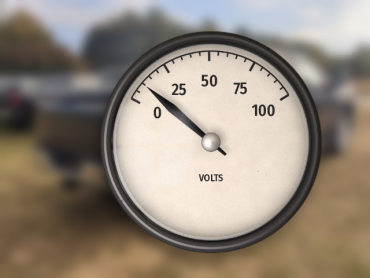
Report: 10,V
